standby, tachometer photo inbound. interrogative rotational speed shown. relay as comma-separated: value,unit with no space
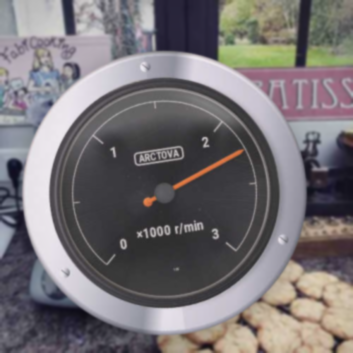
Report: 2250,rpm
